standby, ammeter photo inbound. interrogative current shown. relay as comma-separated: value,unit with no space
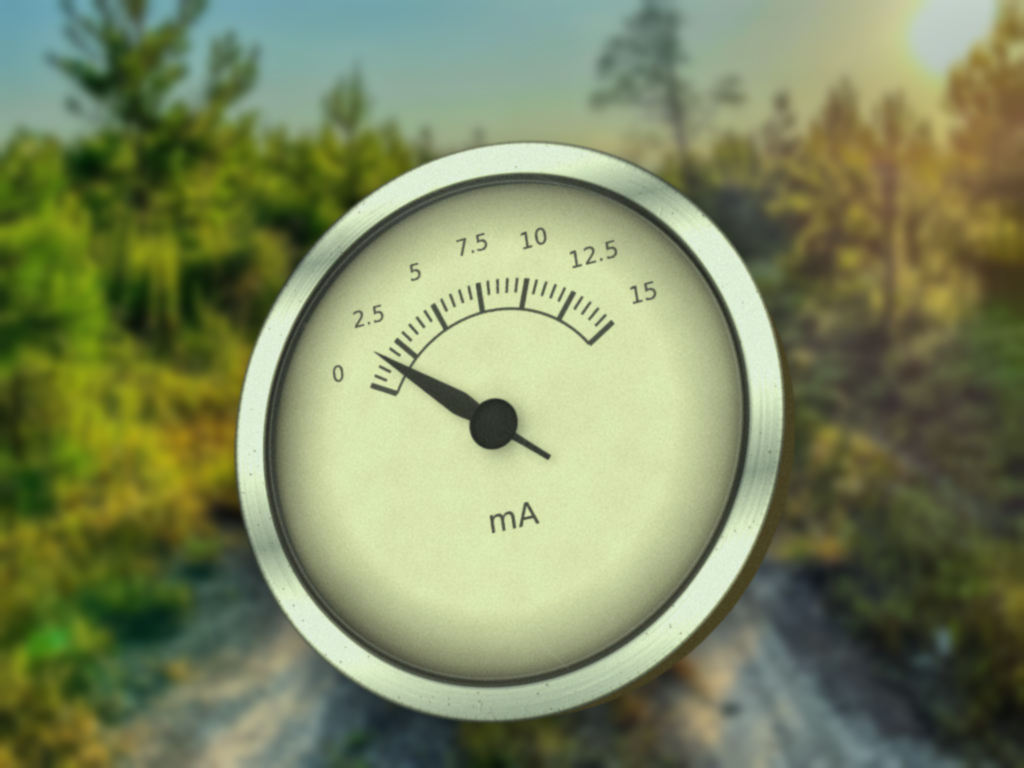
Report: 1.5,mA
